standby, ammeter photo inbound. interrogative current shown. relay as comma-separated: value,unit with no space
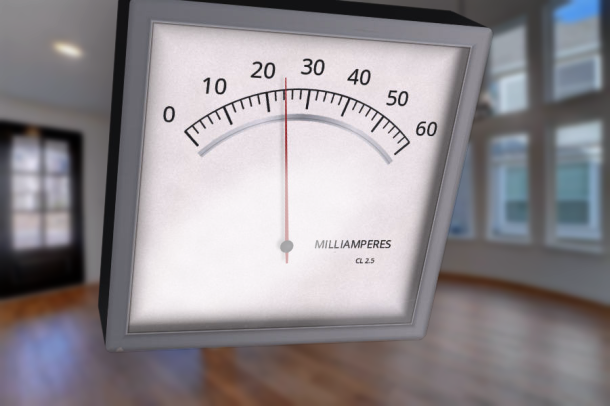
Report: 24,mA
